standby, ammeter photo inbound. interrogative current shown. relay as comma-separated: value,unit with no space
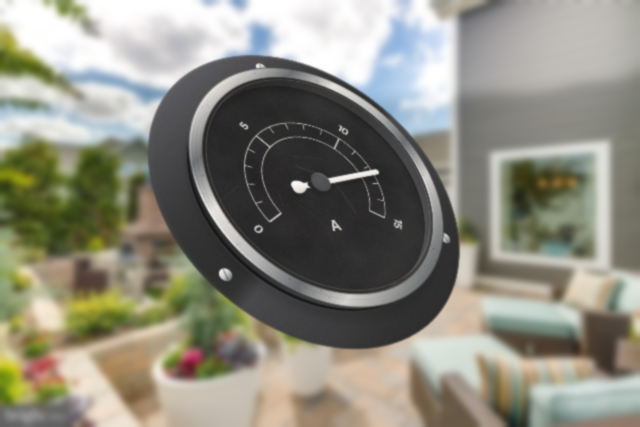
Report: 12.5,A
